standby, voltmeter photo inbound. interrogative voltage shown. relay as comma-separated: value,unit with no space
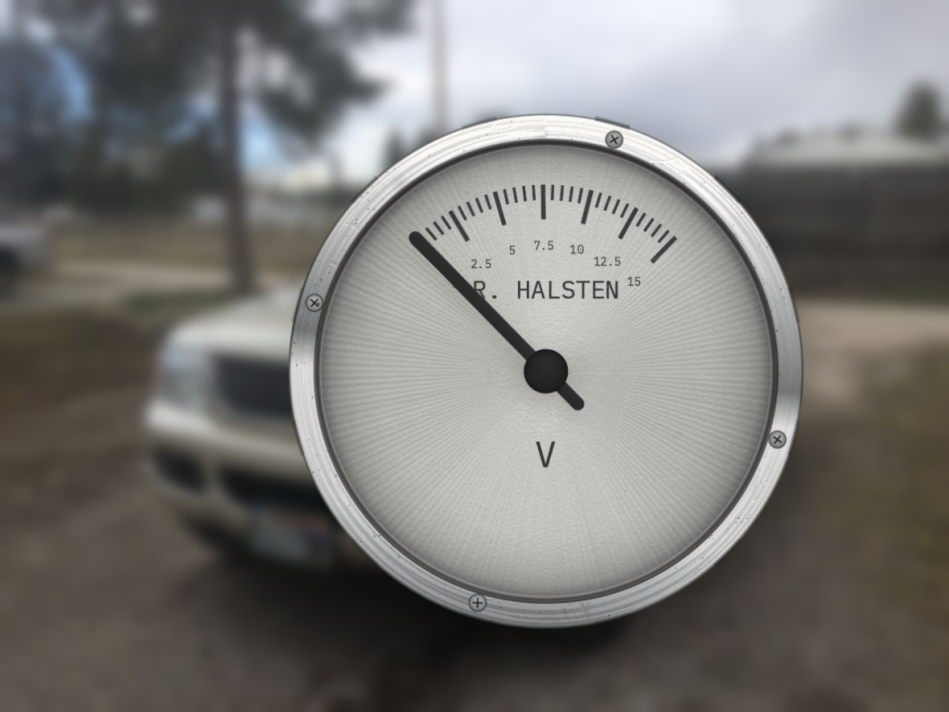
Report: 0.25,V
